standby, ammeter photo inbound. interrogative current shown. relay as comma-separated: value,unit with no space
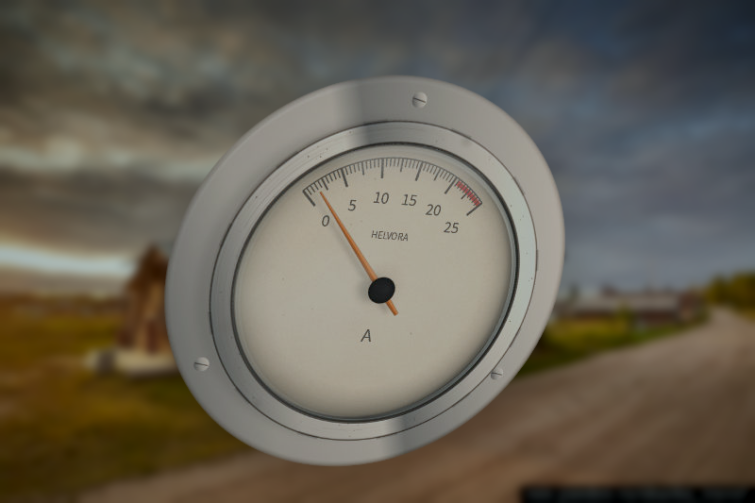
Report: 1.5,A
